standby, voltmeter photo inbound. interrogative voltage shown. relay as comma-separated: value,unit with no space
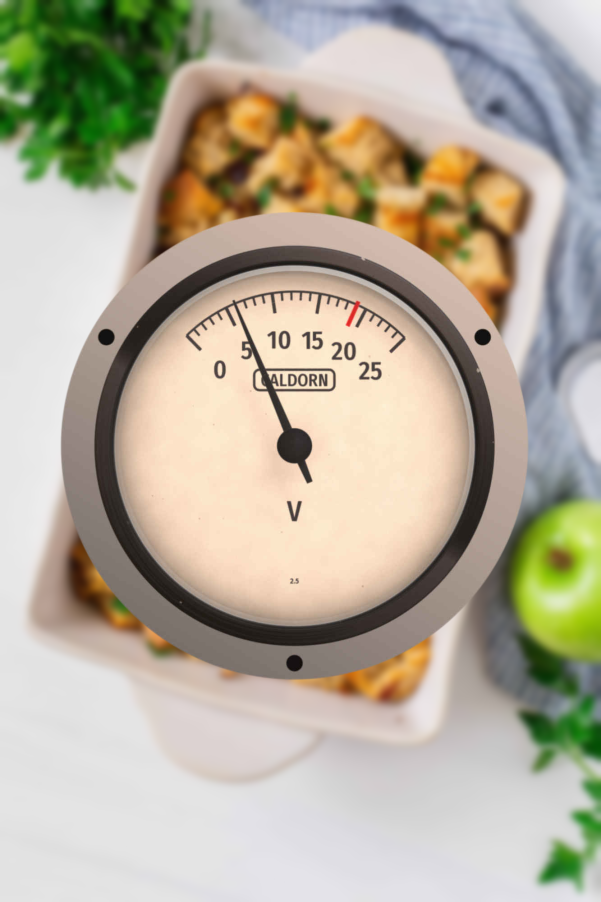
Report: 6,V
